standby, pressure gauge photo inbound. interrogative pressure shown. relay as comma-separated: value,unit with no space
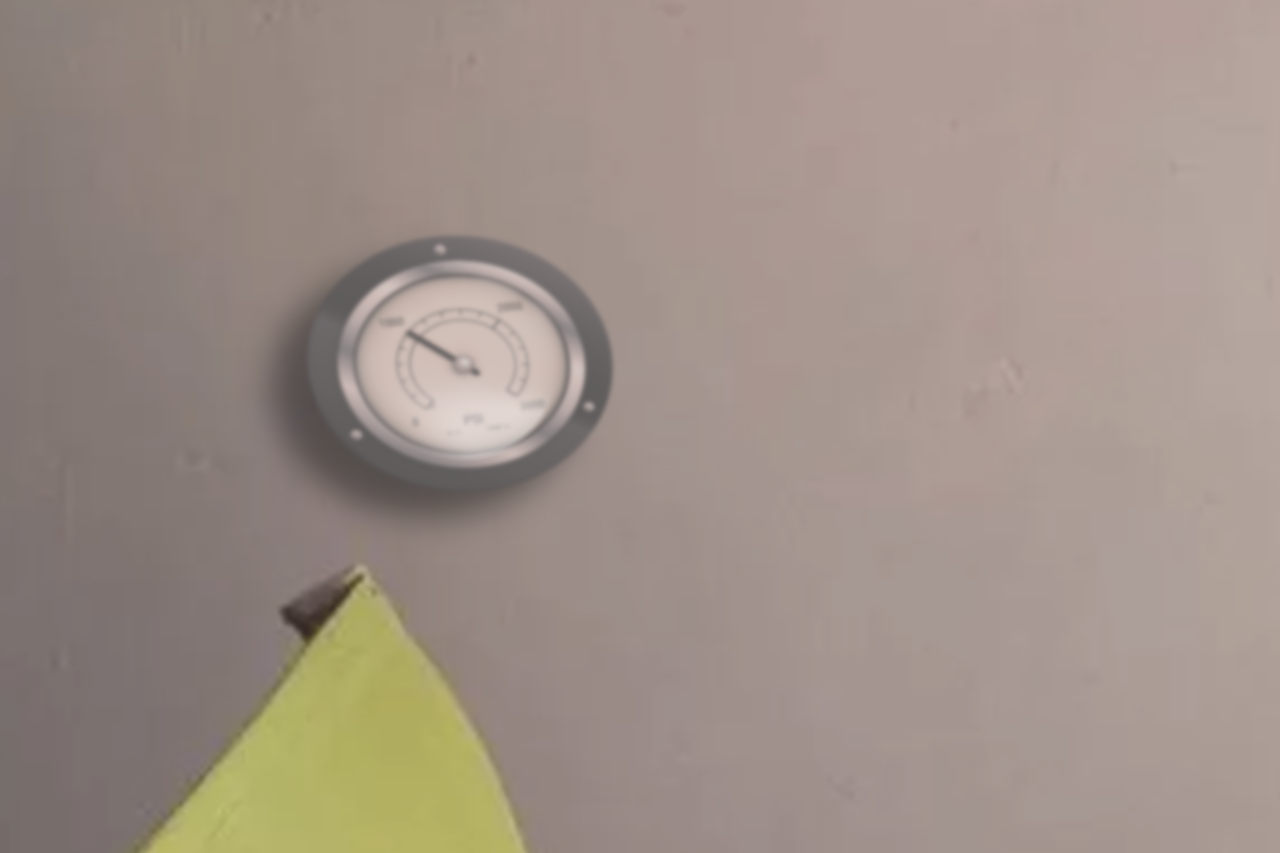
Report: 1000,psi
